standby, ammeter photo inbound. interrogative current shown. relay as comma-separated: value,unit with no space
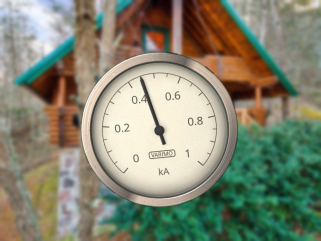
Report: 0.45,kA
